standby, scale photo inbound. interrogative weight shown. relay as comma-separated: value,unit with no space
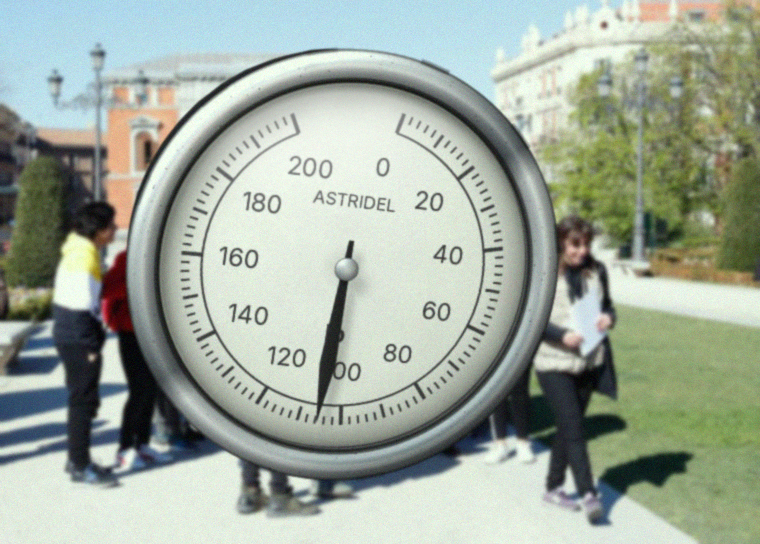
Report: 106,lb
